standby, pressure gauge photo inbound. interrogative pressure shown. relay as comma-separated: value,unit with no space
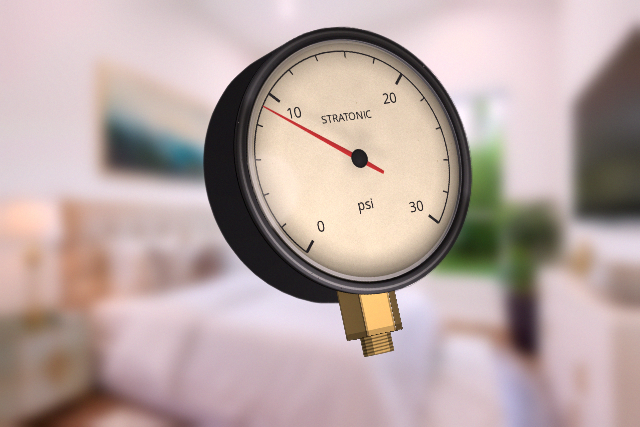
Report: 9,psi
